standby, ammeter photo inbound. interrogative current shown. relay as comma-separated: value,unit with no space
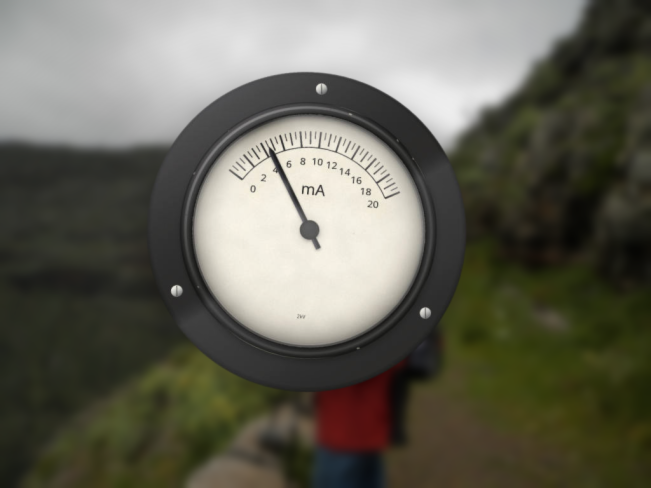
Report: 4.5,mA
